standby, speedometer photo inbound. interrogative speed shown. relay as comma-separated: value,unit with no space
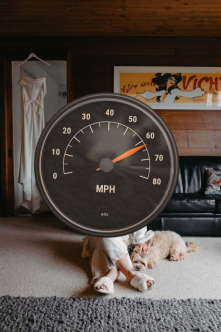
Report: 62.5,mph
